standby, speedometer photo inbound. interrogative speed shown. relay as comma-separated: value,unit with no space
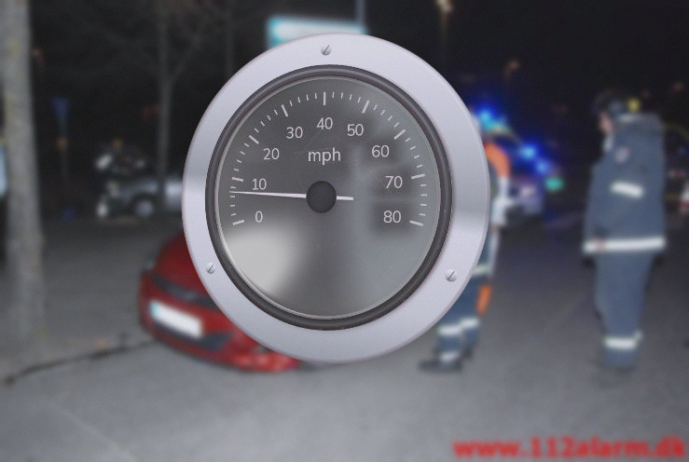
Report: 7,mph
